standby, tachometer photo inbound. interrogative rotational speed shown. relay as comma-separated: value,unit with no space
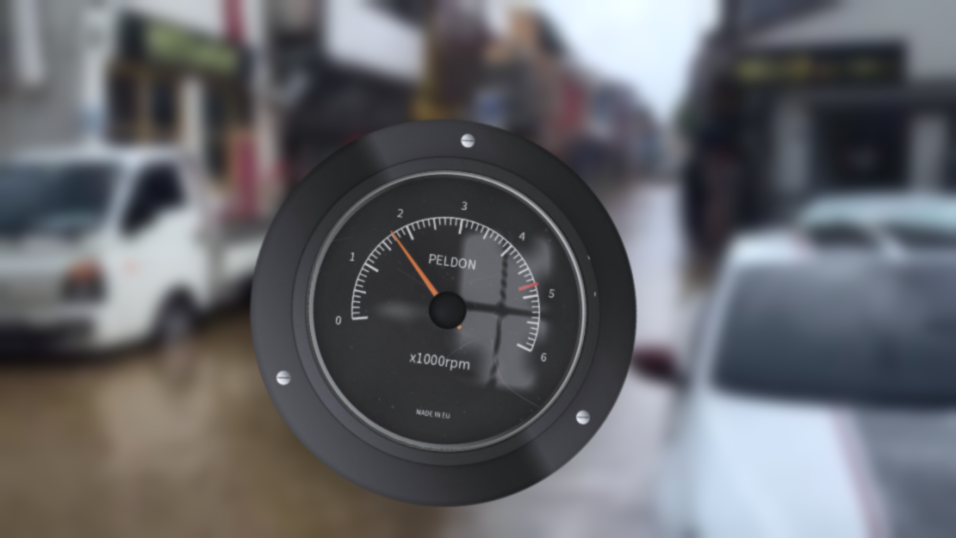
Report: 1700,rpm
